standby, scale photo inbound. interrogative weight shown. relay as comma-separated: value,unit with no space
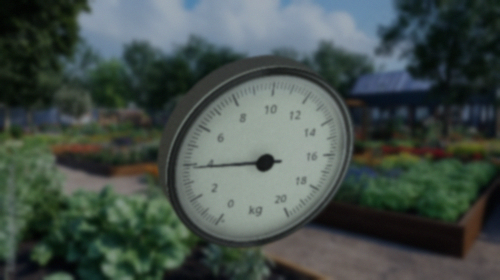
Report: 4,kg
